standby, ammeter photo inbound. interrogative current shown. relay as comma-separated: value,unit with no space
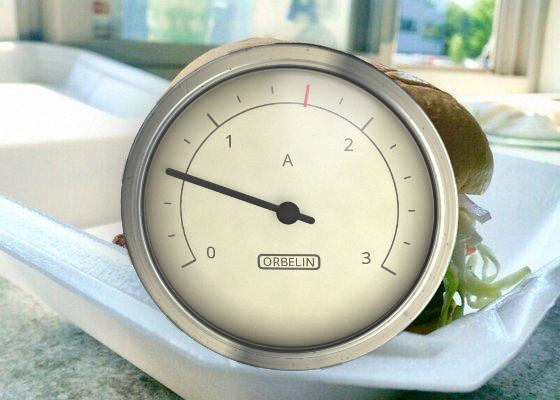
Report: 0.6,A
